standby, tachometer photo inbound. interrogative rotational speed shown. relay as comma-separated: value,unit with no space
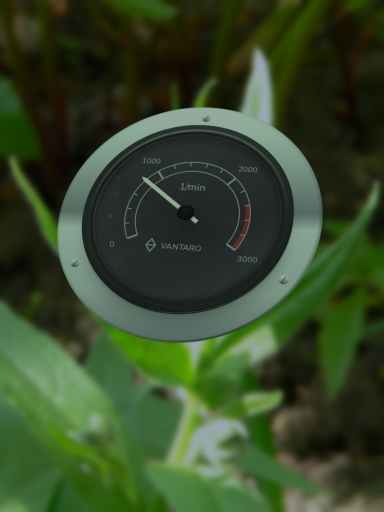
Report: 800,rpm
